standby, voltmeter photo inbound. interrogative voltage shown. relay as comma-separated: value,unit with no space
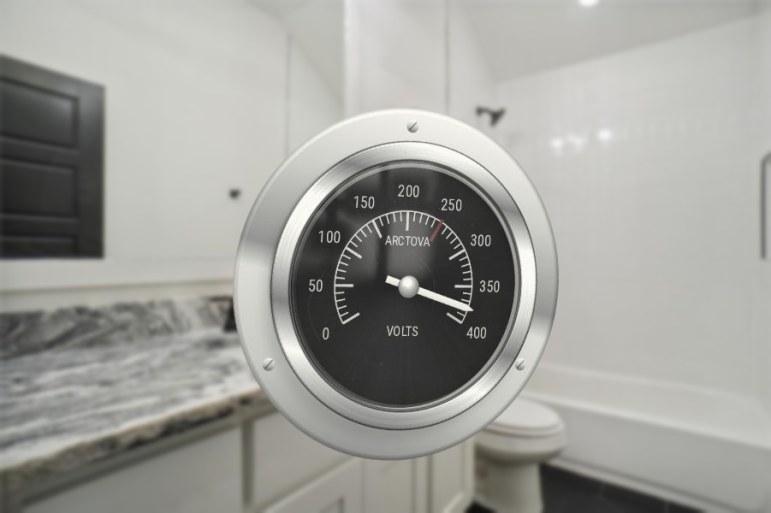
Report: 380,V
